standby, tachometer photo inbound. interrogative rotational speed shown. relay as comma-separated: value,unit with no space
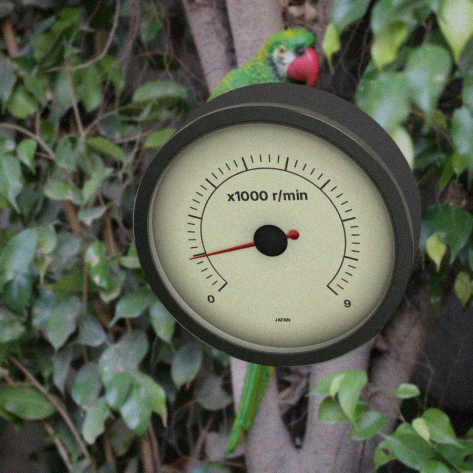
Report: 1000,rpm
